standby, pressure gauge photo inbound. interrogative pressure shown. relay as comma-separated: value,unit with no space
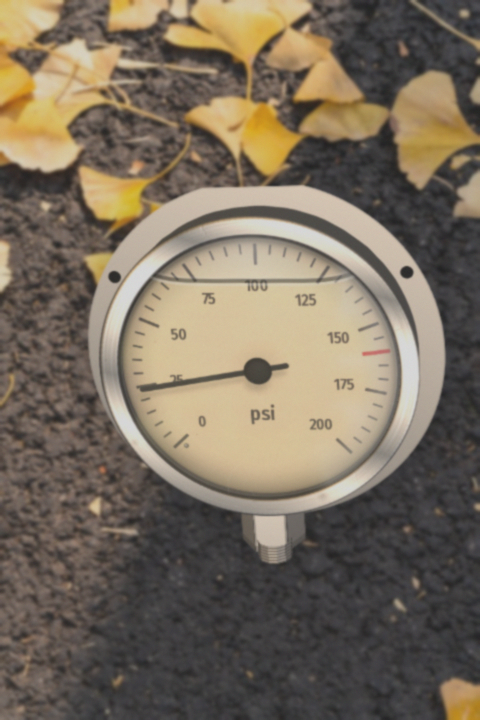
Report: 25,psi
